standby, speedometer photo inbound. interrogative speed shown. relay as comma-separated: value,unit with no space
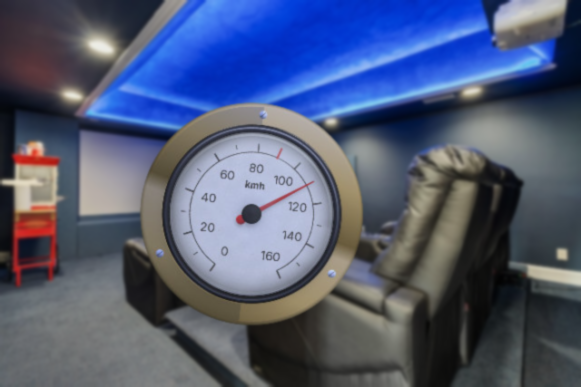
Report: 110,km/h
